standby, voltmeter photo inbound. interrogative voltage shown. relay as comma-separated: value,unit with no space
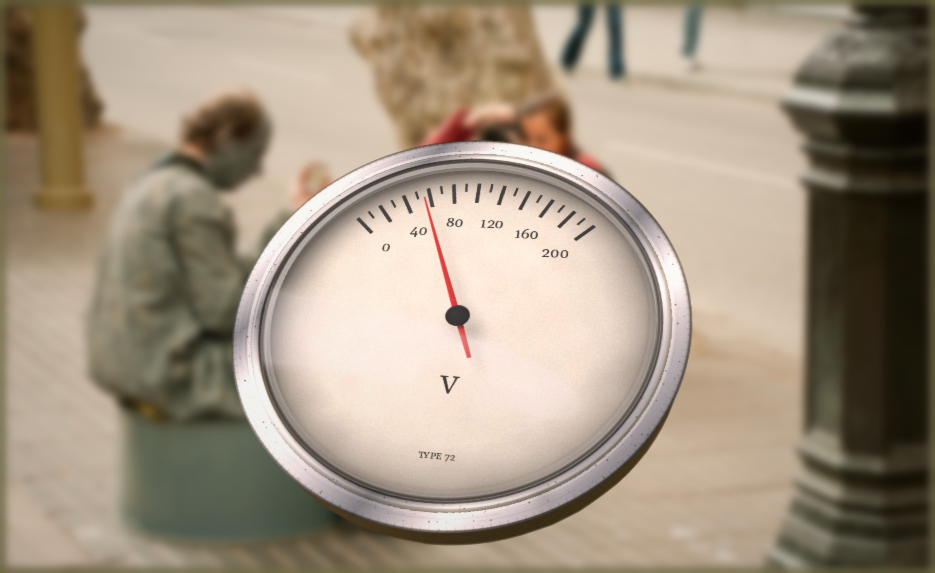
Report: 55,V
